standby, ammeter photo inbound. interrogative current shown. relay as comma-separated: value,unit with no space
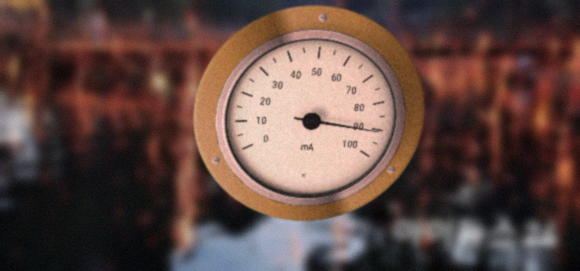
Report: 90,mA
